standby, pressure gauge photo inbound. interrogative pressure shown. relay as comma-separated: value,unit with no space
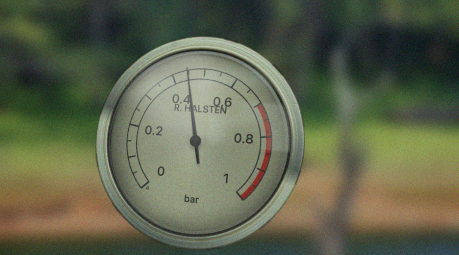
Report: 0.45,bar
